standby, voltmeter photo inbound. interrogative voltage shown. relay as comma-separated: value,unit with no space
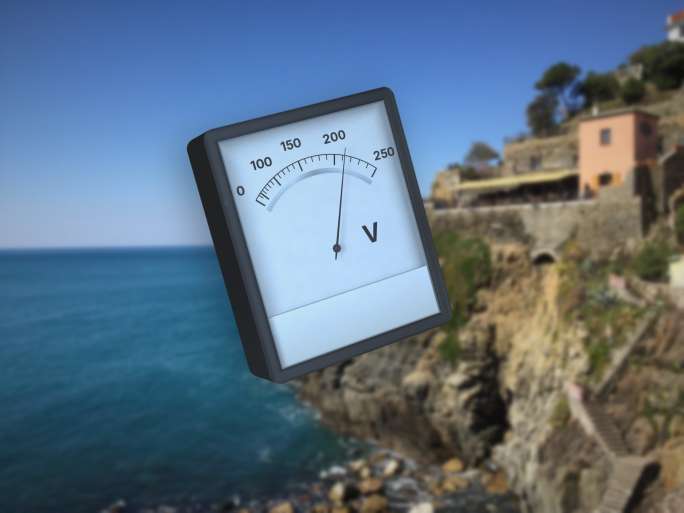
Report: 210,V
